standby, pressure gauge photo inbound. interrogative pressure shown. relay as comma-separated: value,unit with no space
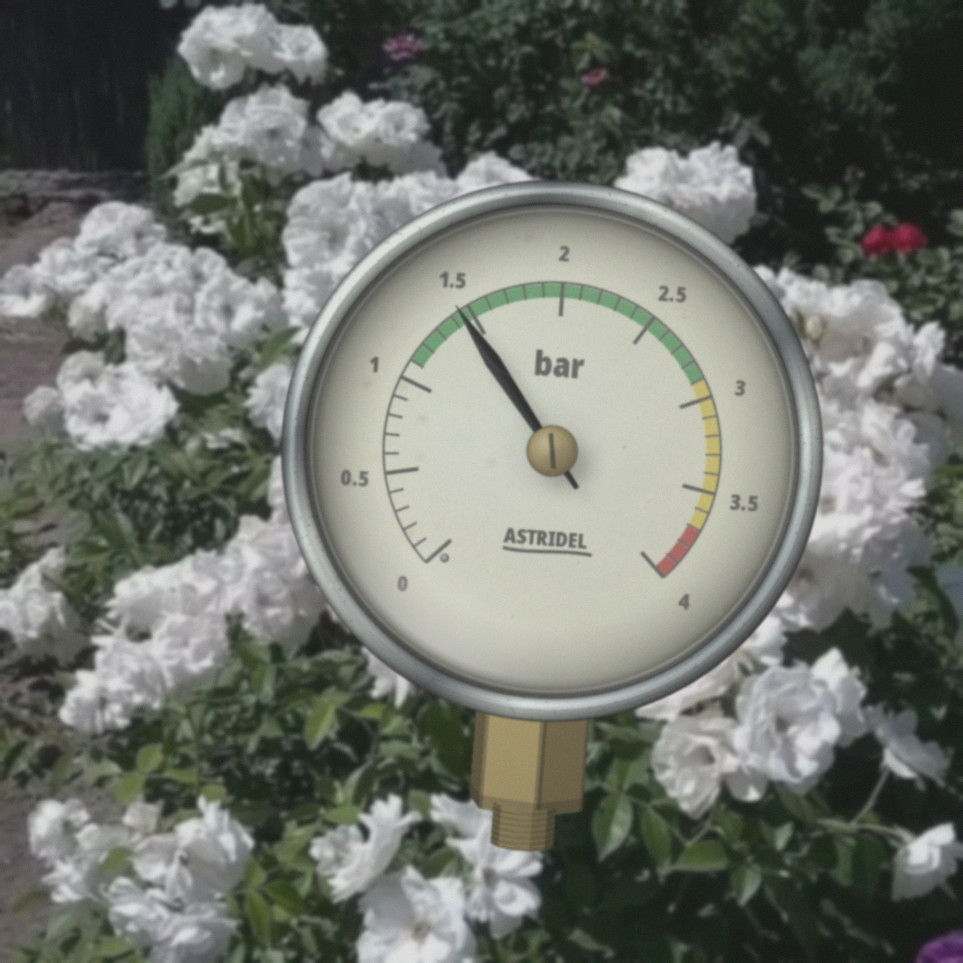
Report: 1.45,bar
